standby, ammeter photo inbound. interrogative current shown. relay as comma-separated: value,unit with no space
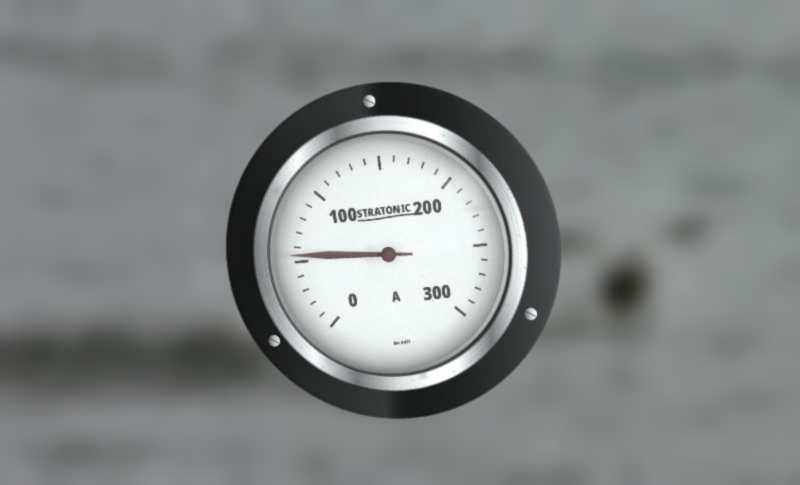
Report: 55,A
